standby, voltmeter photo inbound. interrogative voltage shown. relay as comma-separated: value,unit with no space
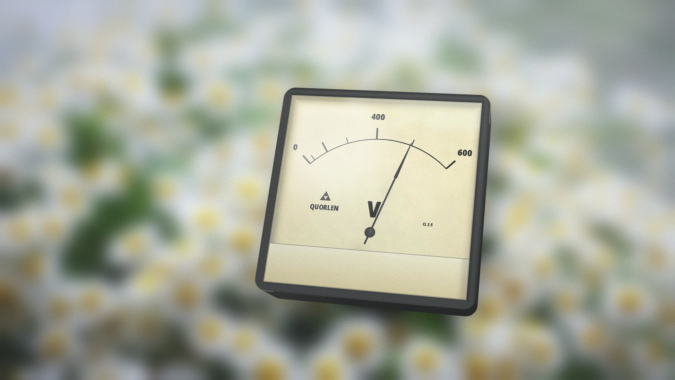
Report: 500,V
